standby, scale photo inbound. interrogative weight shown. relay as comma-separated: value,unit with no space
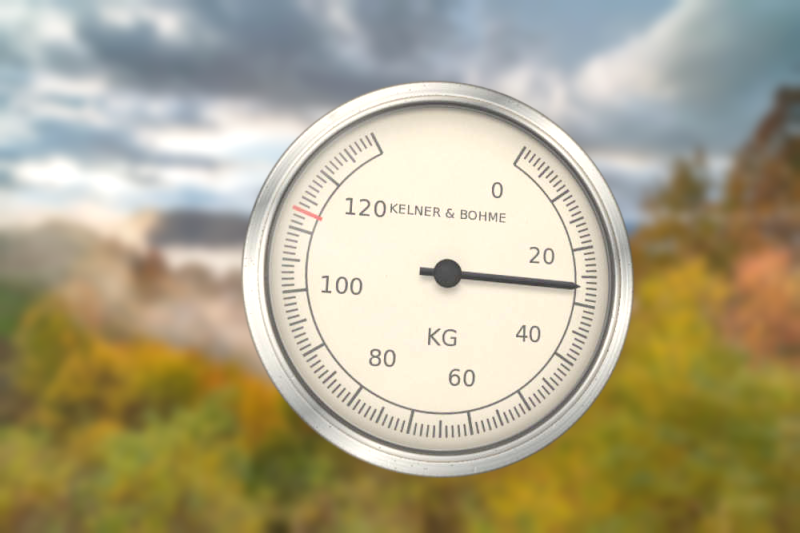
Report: 27,kg
